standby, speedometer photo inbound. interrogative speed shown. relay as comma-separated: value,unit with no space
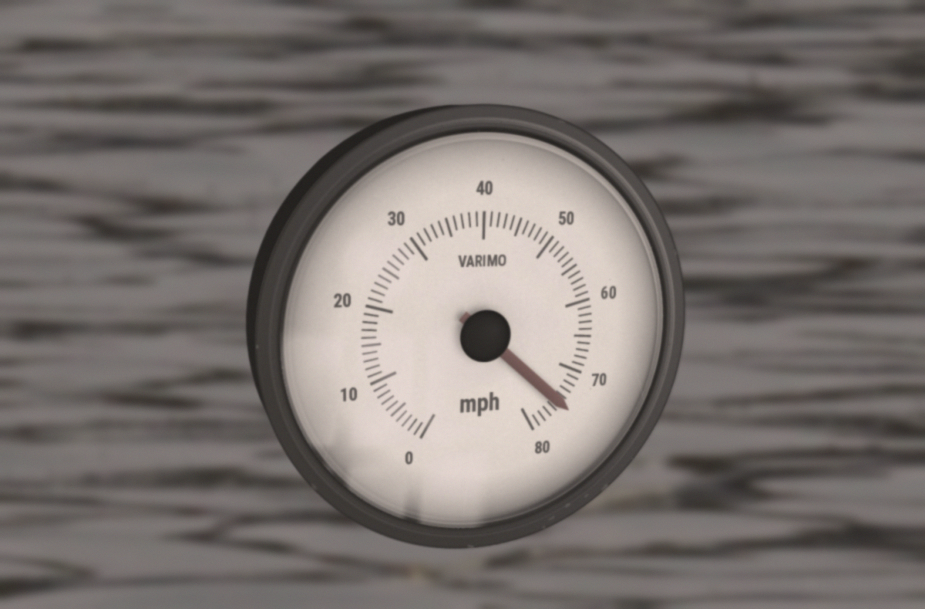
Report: 75,mph
